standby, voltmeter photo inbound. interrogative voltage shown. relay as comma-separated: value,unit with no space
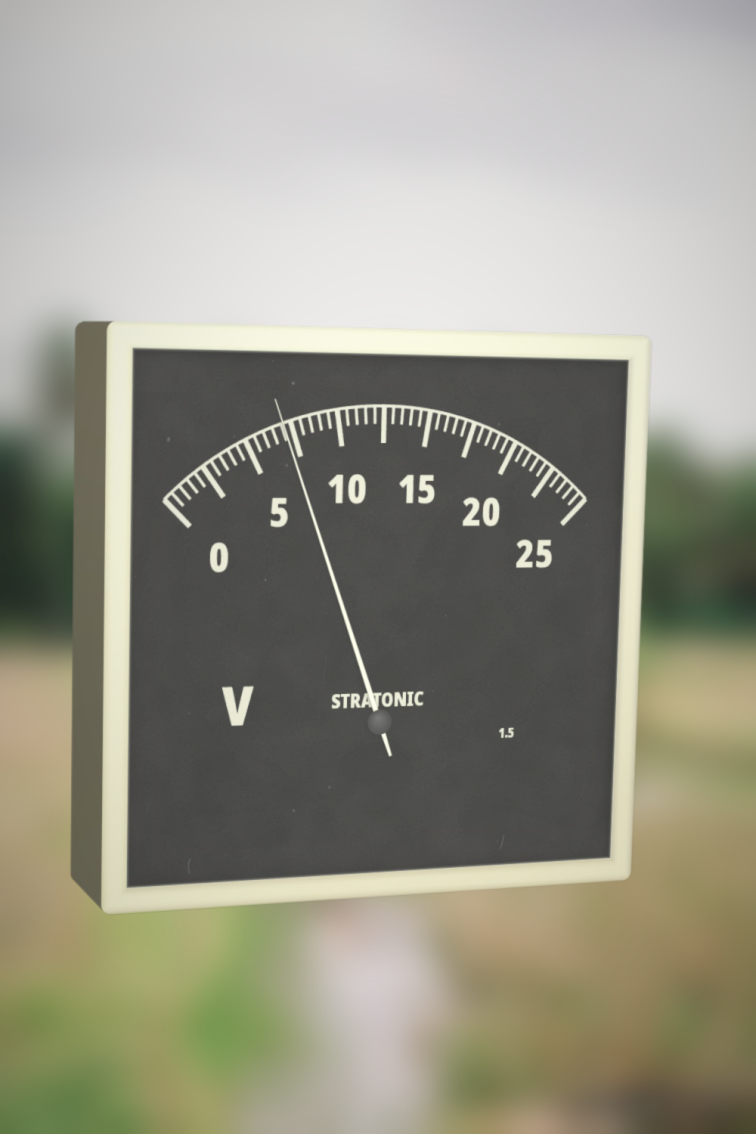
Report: 7,V
